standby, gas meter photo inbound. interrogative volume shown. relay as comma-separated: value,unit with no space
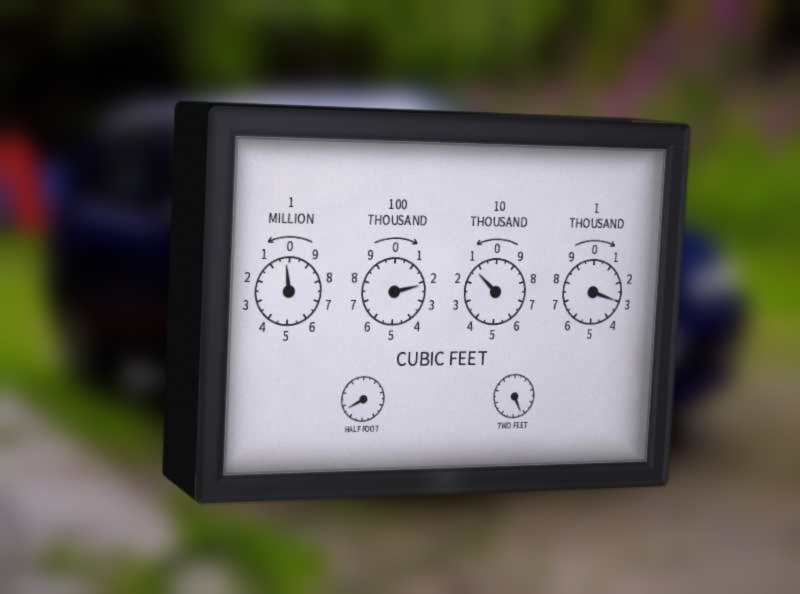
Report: 21300,ft³
